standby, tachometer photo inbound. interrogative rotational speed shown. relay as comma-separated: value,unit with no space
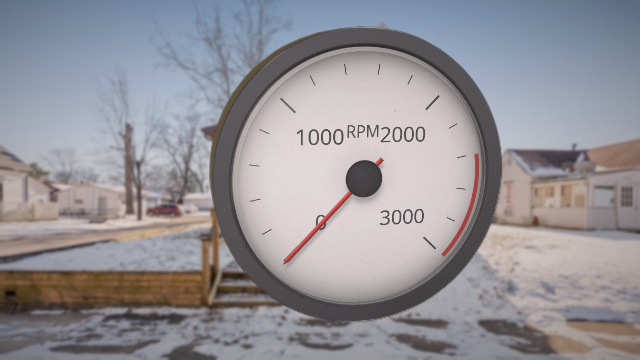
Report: 0,rpm
